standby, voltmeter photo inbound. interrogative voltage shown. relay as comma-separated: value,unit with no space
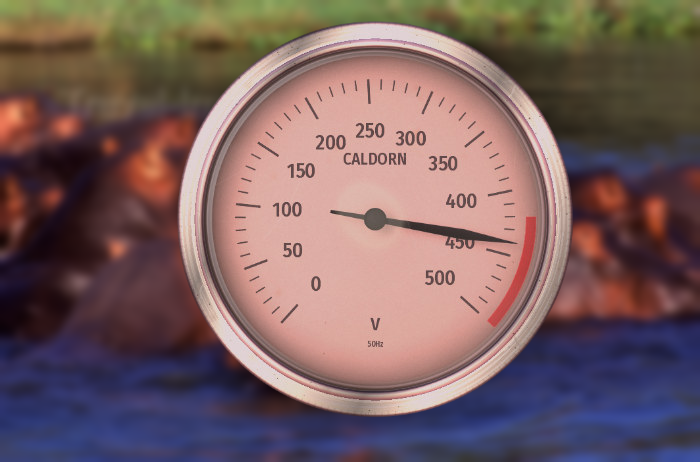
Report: 440,V
